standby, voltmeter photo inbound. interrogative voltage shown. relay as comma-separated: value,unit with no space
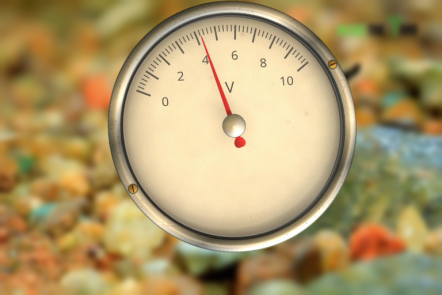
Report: 4.2,V
